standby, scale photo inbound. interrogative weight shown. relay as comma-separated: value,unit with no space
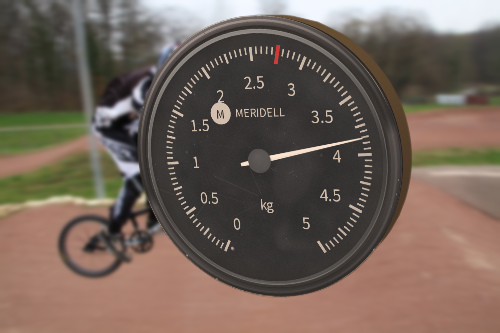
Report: 3.85,kg
